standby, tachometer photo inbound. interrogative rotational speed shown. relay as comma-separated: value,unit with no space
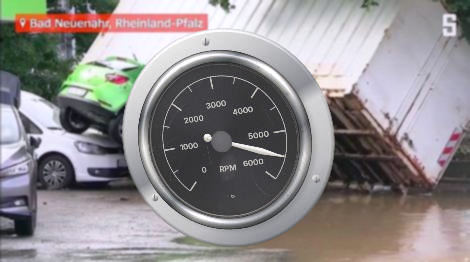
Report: 5500,rpm
